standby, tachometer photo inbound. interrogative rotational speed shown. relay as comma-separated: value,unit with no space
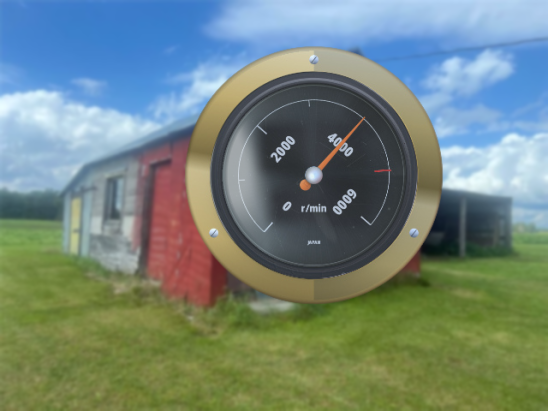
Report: 4000,rpm
